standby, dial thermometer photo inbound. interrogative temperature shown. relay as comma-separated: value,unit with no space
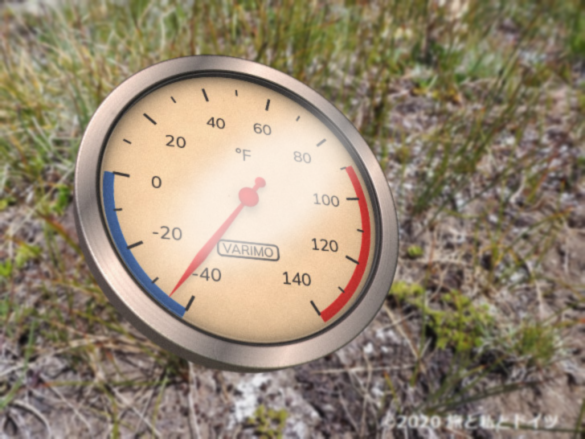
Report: -35,°F
